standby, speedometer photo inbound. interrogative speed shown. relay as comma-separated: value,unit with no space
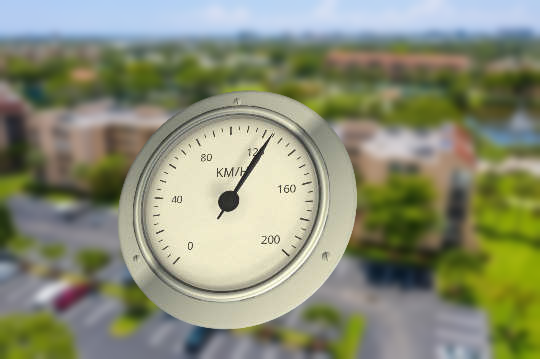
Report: 125,km/h
